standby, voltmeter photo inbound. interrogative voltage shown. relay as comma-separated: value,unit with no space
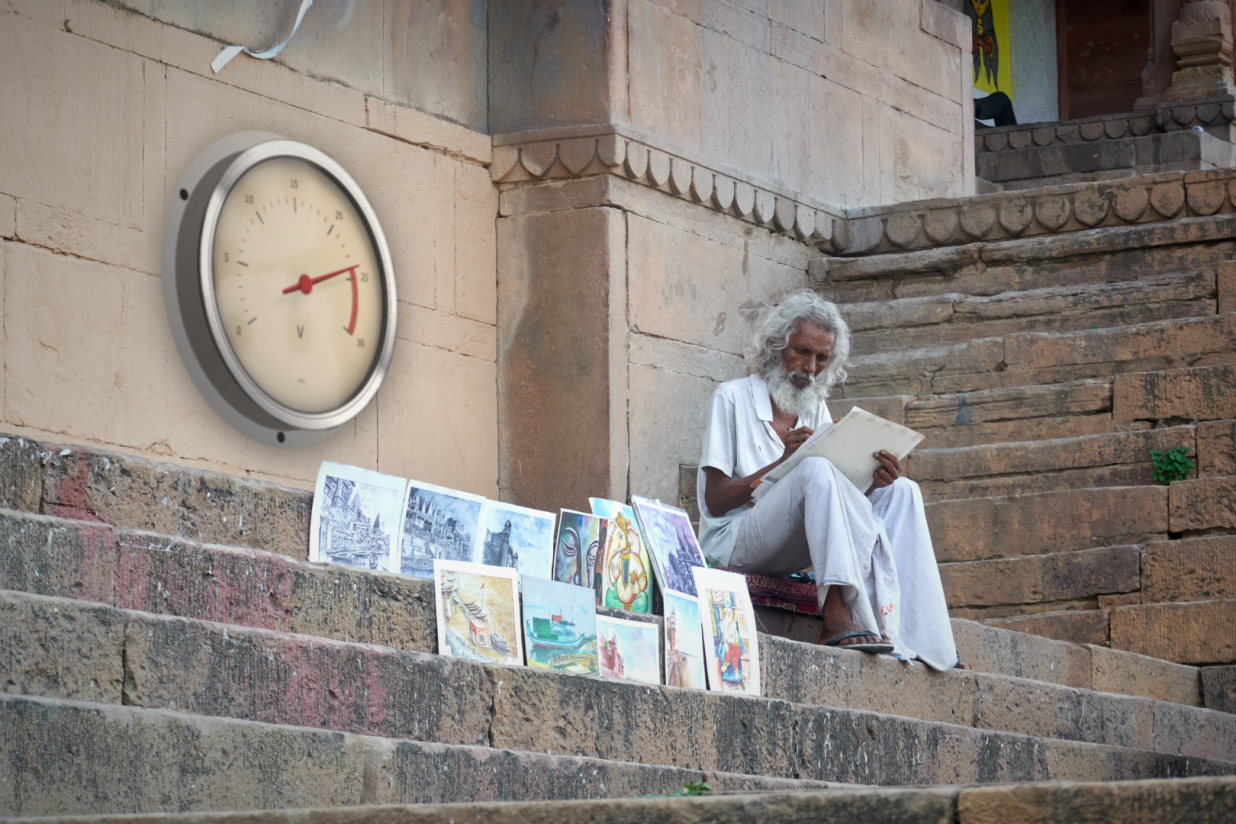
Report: 24,V
